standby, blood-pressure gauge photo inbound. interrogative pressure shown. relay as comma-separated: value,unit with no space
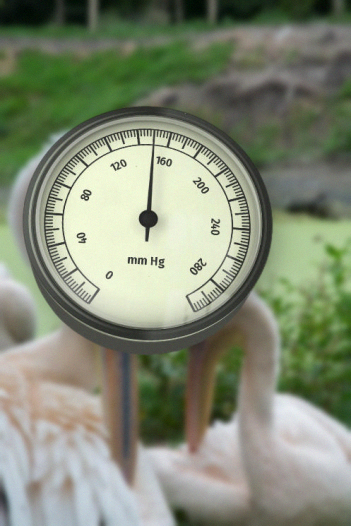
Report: 150,mmHg
